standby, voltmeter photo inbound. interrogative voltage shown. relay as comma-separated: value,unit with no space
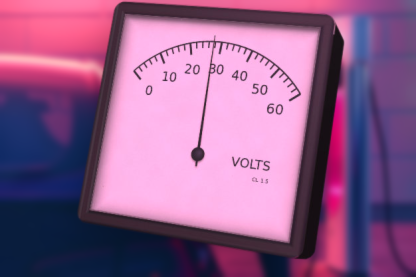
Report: 28,V
